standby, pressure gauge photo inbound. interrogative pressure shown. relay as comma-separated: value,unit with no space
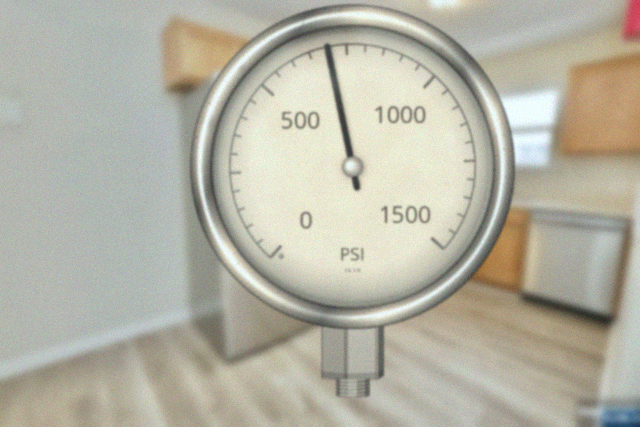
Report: 700,psi
